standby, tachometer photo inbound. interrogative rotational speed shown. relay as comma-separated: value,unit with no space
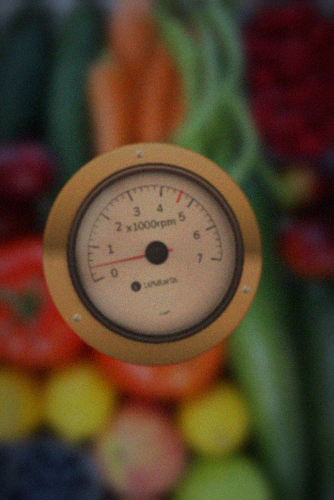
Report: 400,rpm
